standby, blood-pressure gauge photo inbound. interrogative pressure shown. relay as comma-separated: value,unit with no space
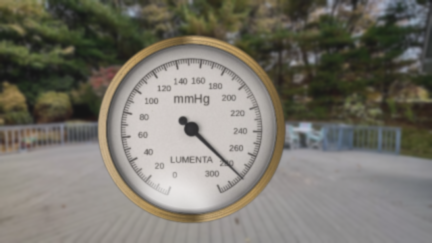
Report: 280,mmHg
